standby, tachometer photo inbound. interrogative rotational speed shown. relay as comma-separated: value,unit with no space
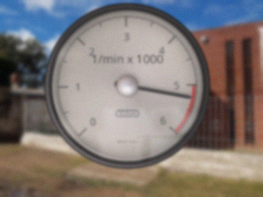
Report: 5250,rpm
